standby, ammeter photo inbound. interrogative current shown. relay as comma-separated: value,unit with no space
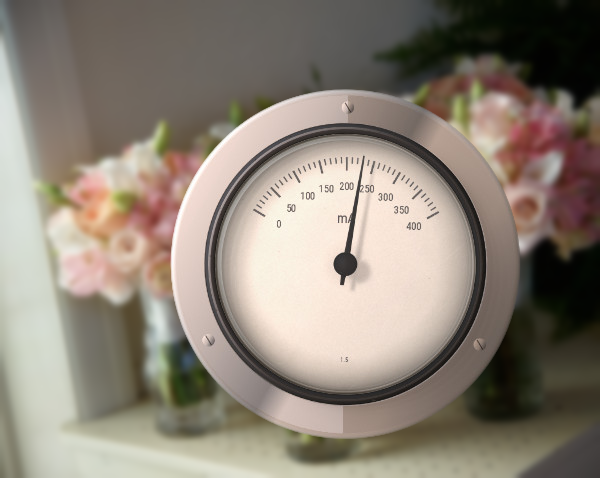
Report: 230,mA
